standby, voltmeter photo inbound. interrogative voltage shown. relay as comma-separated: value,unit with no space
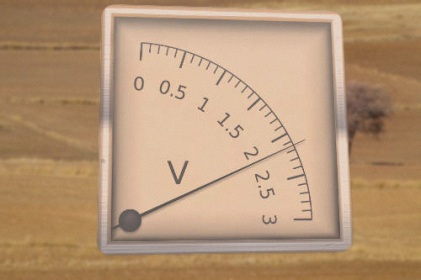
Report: 2.15,V
